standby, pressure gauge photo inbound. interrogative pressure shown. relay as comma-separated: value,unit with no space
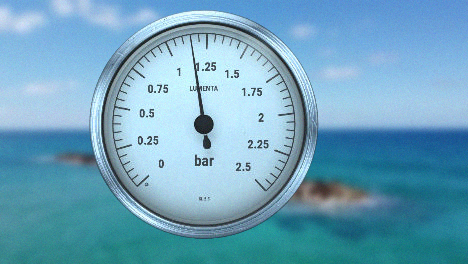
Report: 1.15,bar
